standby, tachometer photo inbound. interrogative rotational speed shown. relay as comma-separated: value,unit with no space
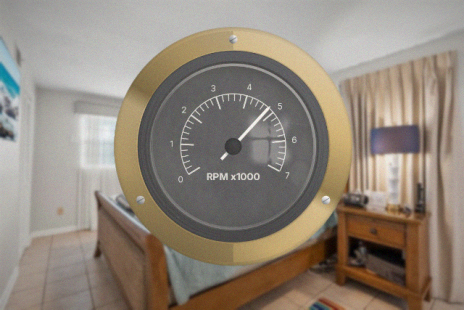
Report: 4800,rpm
